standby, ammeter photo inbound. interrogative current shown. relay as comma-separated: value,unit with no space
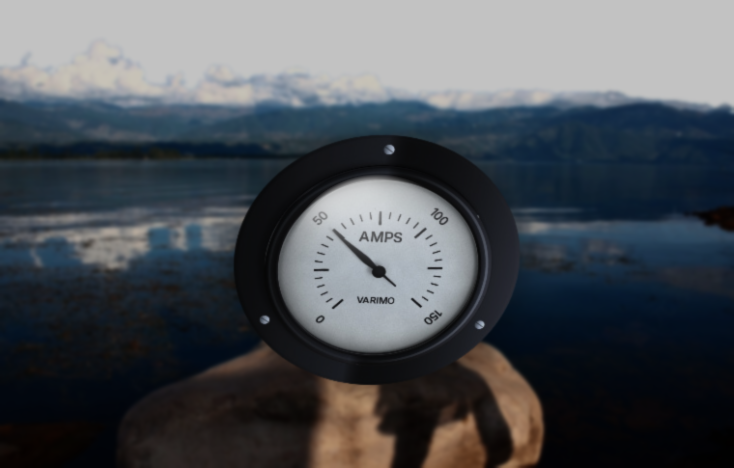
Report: 50,A
